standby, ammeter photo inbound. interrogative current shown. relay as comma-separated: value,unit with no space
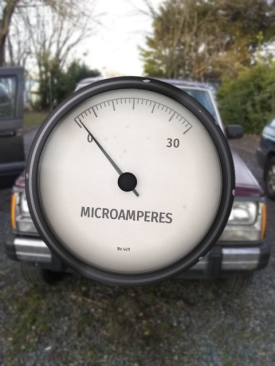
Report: 1,µA
